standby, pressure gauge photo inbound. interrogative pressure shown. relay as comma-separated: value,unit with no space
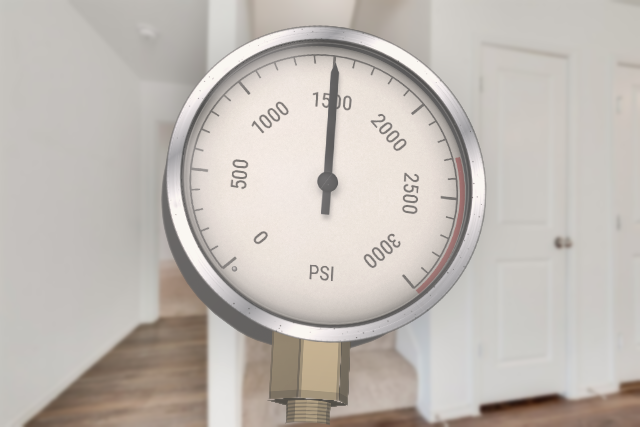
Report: 1500,psi
